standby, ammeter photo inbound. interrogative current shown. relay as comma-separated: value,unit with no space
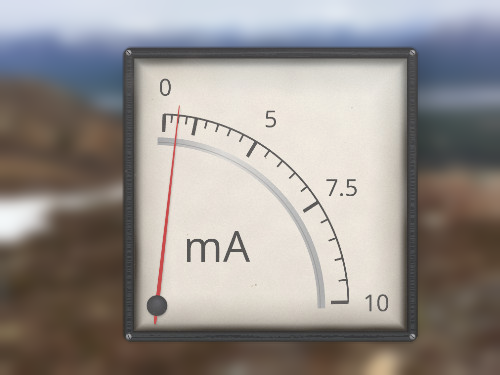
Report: 1.5,mA
